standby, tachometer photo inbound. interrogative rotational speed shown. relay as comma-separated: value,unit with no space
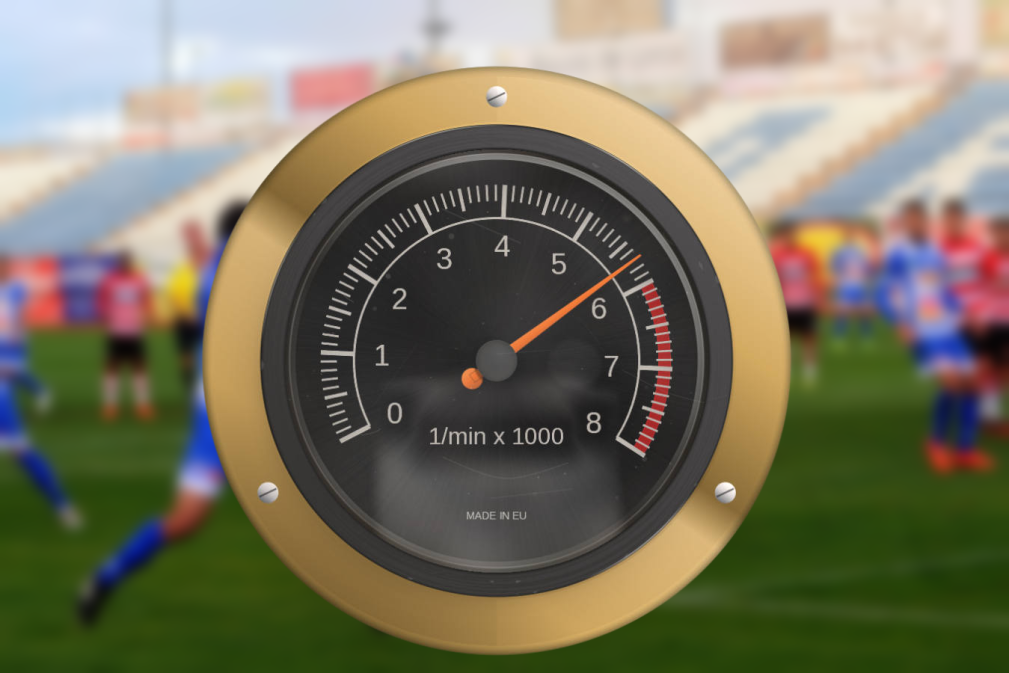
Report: 5700,rpm
